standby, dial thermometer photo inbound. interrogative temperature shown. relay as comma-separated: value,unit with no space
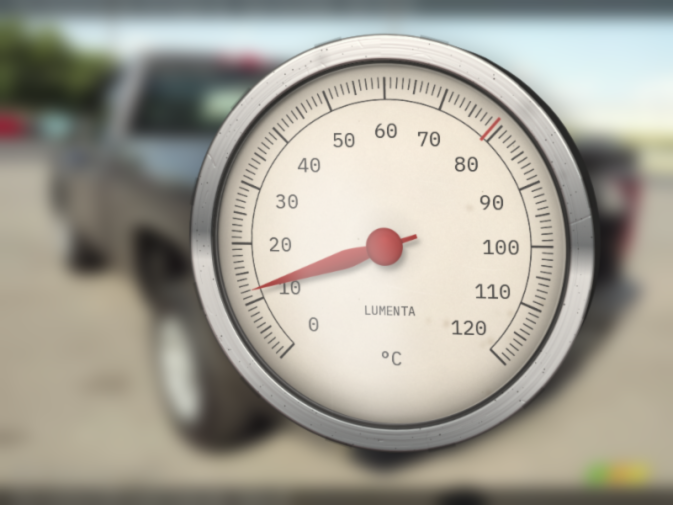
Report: 12,°C
